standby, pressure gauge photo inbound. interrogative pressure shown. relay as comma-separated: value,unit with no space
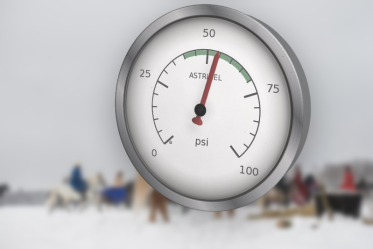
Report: 55,psi
